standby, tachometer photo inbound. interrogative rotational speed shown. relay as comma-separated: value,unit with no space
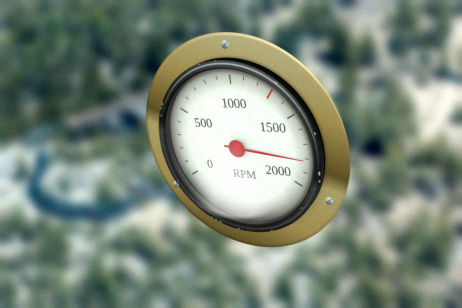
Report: 1800,rpm
